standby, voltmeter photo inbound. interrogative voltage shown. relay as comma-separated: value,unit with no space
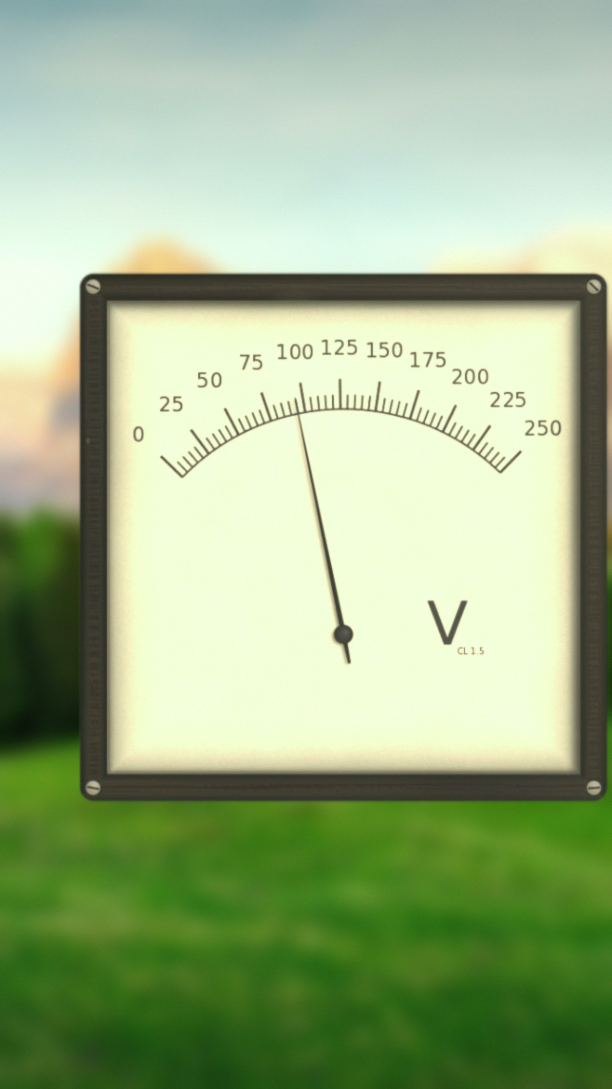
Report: 95,V
